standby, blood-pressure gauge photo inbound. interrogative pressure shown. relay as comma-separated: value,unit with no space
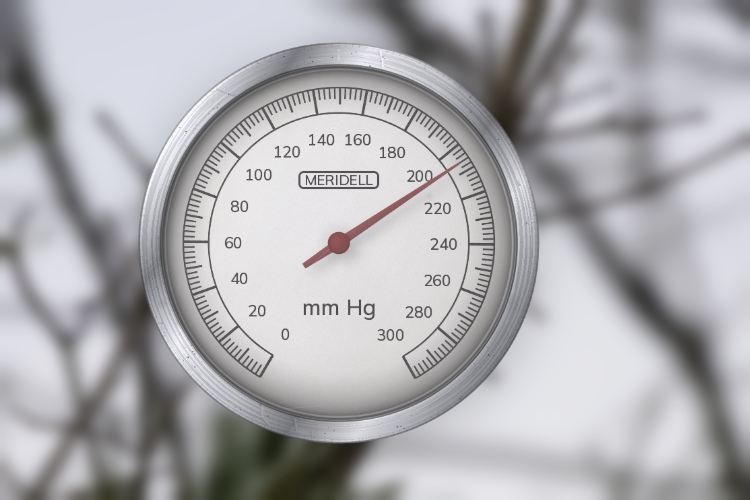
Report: 206,mmHg
